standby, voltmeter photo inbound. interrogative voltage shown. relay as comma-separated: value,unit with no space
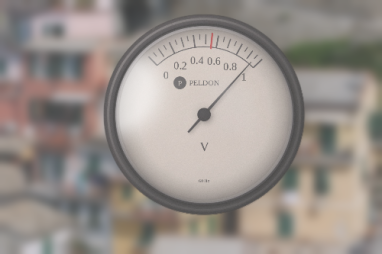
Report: 0.95,V
